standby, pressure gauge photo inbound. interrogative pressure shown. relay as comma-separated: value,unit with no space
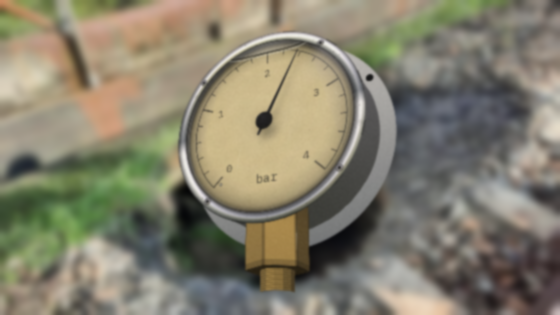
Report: 2.4,bar
